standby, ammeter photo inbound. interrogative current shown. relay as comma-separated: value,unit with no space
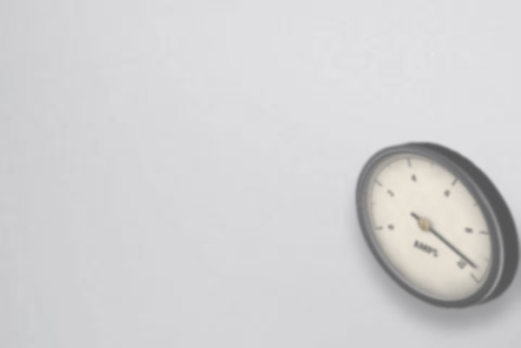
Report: 9.5,A
